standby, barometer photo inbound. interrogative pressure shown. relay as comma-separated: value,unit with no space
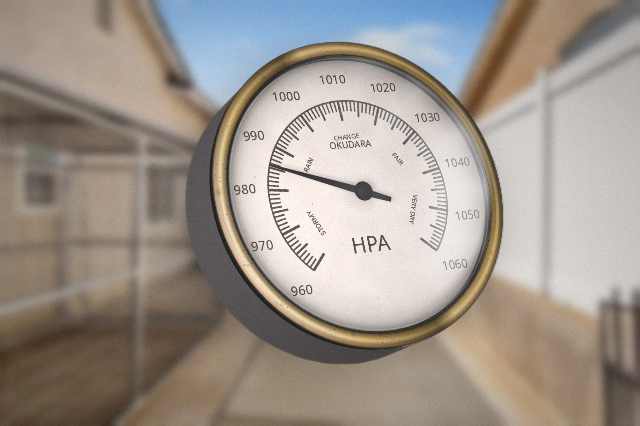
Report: 985,hPa
